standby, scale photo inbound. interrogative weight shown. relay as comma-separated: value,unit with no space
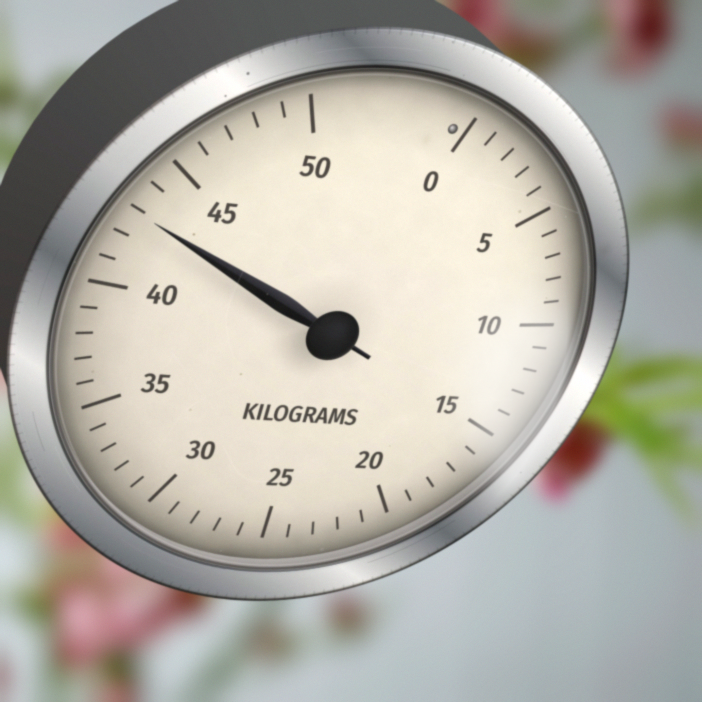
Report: 43,kg
